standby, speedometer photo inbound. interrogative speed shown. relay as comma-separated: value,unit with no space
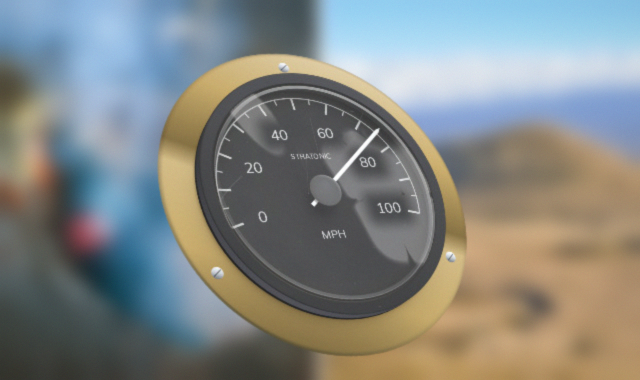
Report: 75,mph
